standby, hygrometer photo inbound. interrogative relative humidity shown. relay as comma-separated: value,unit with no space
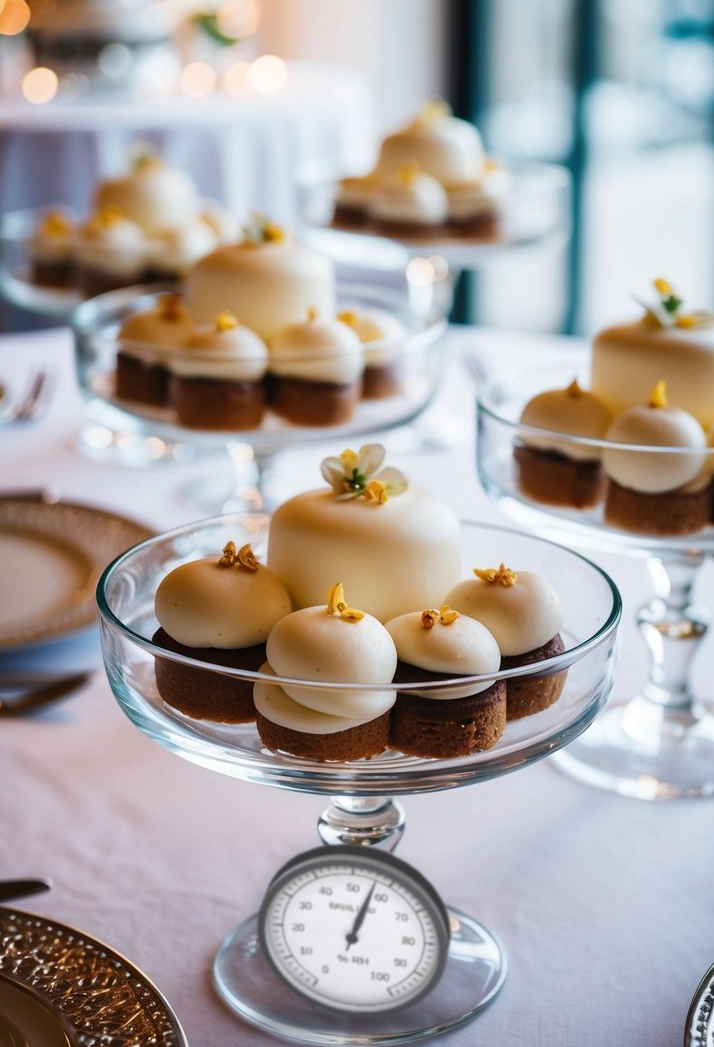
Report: 56,%
